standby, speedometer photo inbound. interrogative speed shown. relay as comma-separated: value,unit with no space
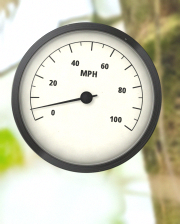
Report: 5,mph
